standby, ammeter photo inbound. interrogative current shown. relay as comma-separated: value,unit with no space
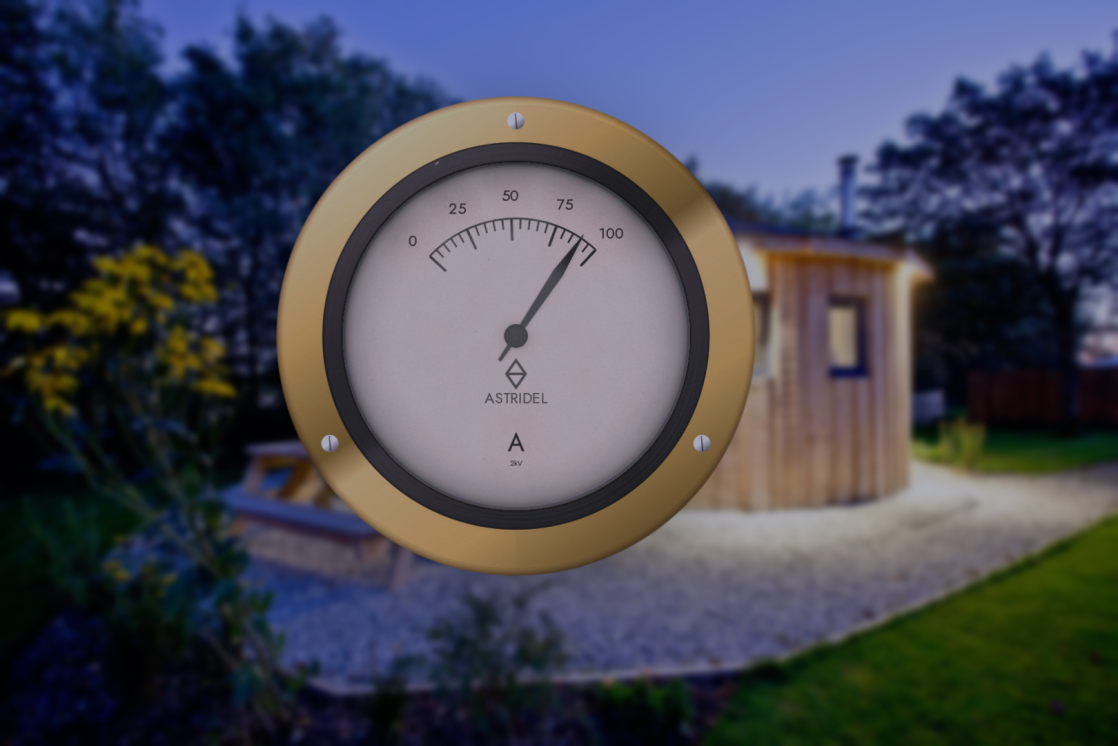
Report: 90,A
